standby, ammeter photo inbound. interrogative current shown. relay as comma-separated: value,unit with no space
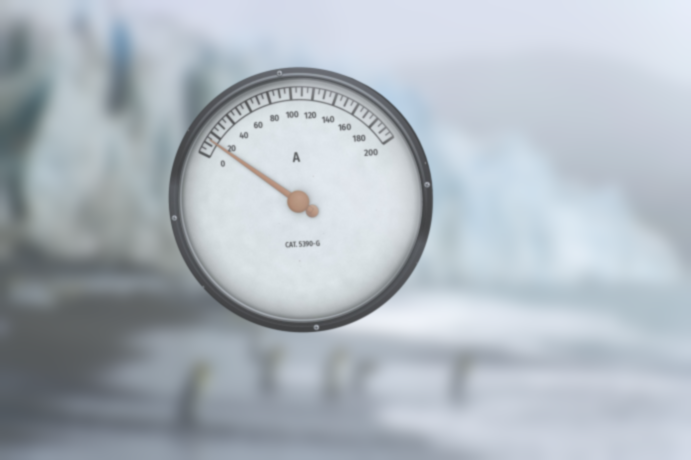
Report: 15,A
